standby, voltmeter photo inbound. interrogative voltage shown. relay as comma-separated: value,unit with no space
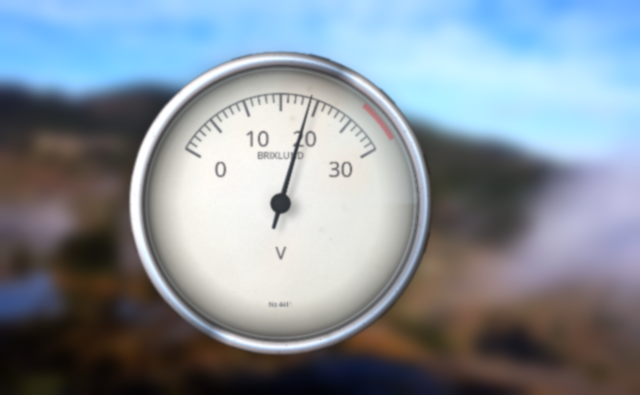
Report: 19,V
